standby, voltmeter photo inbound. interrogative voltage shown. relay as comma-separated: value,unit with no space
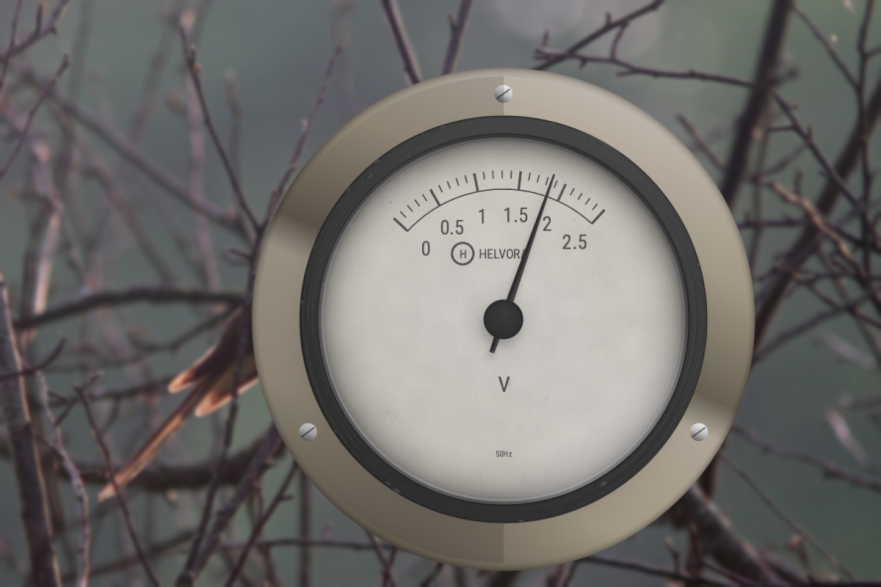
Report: 1.85,V
